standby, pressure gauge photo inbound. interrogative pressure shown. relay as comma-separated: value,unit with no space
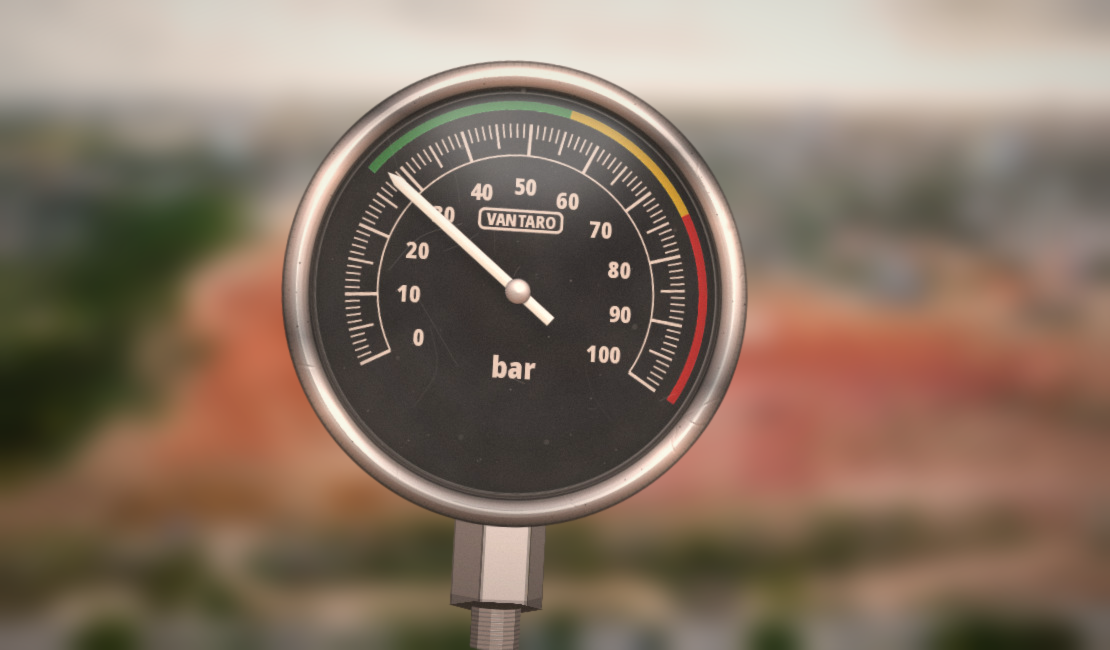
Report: 28,bar
